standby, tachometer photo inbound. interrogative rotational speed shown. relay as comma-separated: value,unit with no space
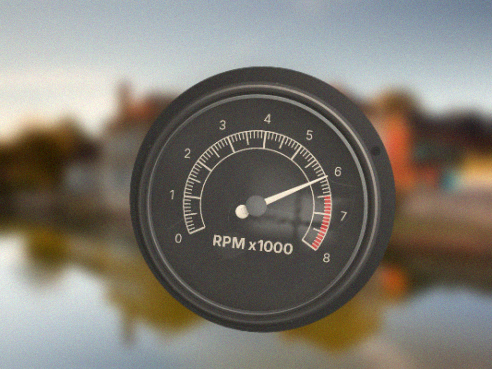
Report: 6000,rpm
